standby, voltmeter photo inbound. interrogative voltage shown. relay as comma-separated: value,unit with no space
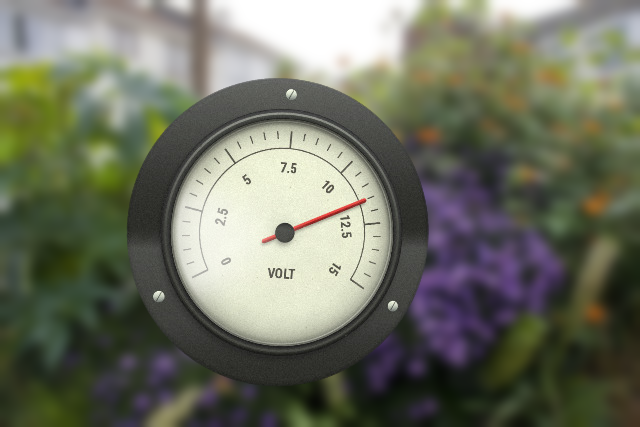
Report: 11.5,V
